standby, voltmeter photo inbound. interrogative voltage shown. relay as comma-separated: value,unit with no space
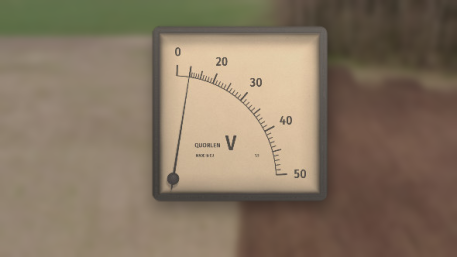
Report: 10,V
